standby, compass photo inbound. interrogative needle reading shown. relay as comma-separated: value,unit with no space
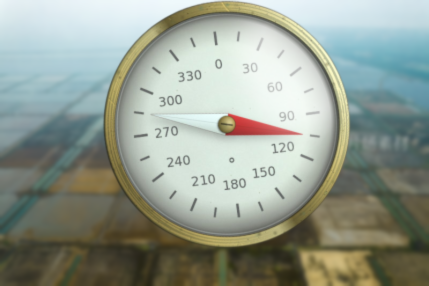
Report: 105,°
